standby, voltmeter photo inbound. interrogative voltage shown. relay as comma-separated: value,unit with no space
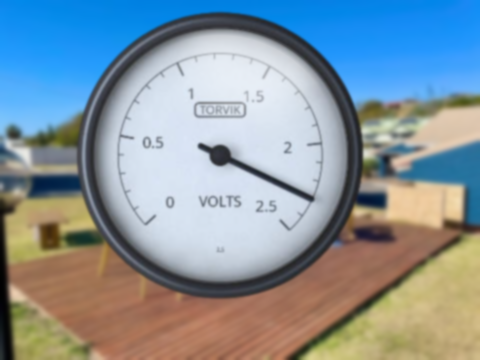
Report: 2.3,V
